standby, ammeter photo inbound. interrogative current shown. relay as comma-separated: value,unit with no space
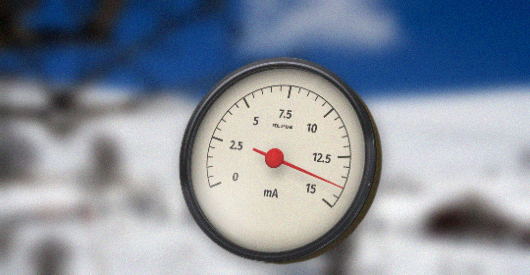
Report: 14,mA
